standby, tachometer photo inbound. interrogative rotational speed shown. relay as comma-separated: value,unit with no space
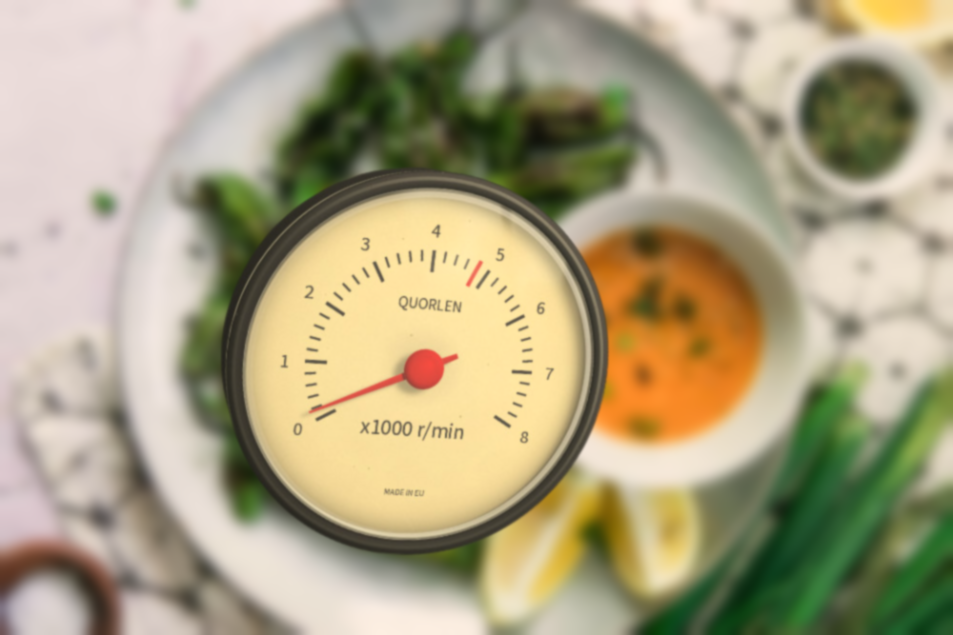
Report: 200,rpm
